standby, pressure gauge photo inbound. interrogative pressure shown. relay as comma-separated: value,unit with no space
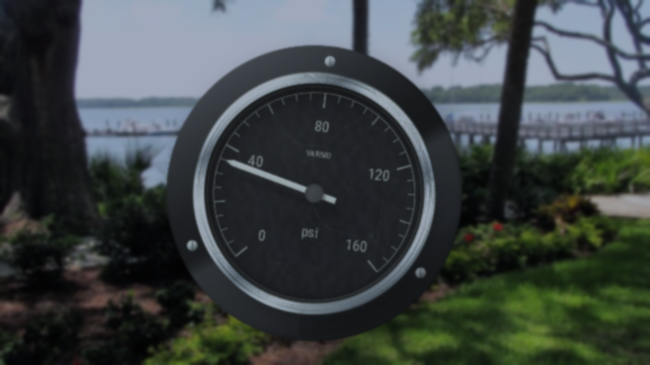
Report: 35,psi
